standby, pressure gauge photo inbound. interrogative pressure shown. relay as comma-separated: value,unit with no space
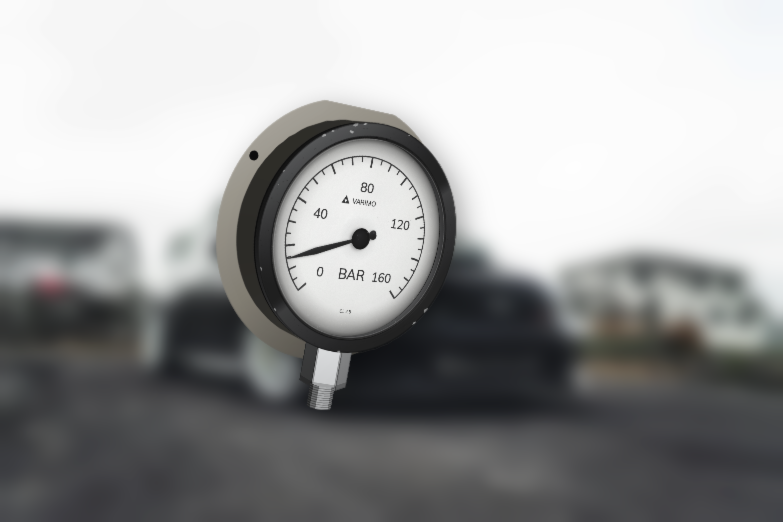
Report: 15,bar
